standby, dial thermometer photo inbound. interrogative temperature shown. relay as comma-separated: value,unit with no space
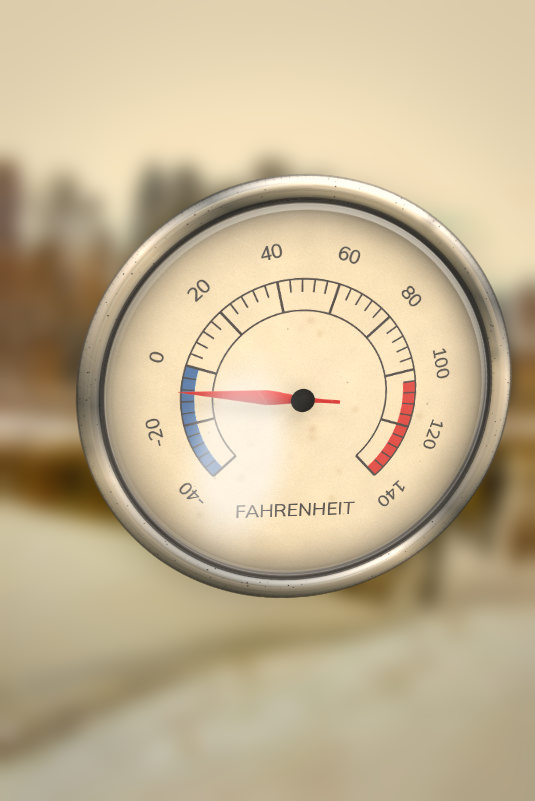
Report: -8,°F
